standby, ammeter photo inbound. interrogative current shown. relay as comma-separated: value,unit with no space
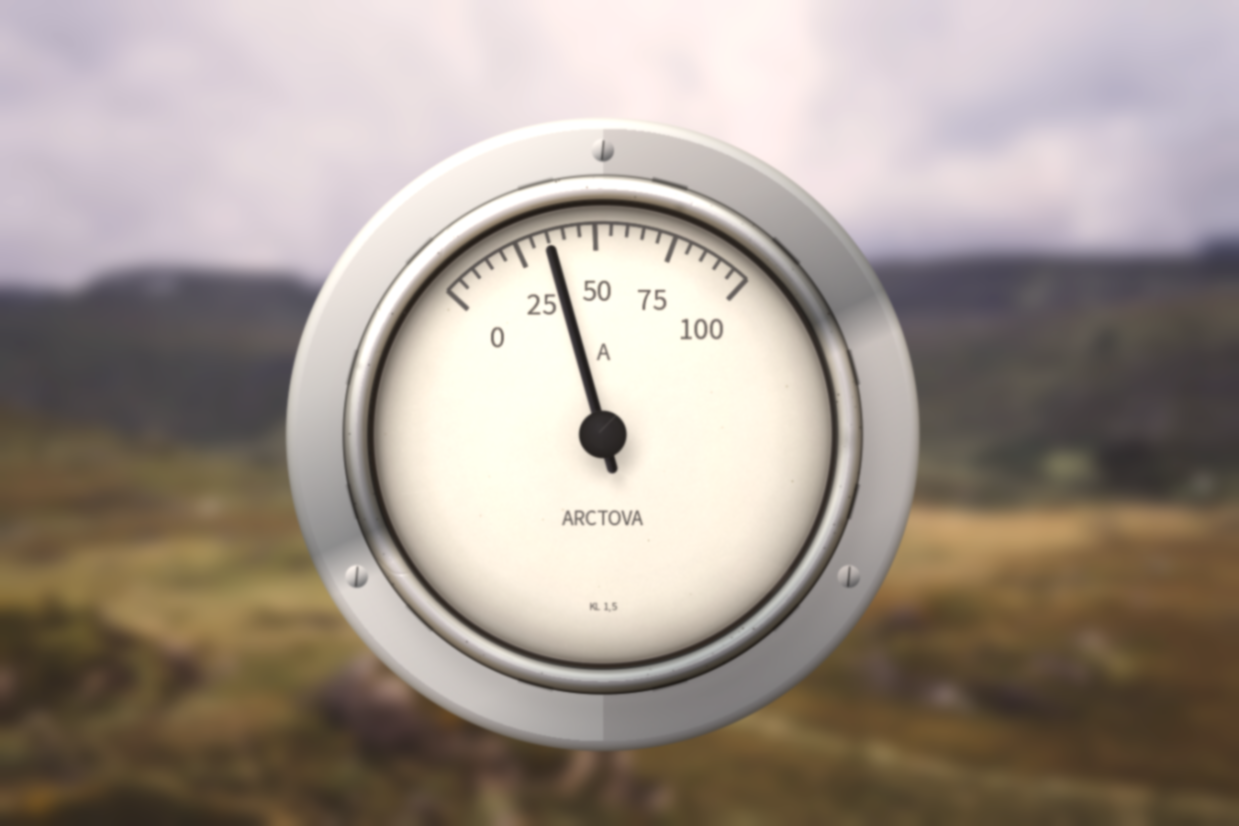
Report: 35,A
